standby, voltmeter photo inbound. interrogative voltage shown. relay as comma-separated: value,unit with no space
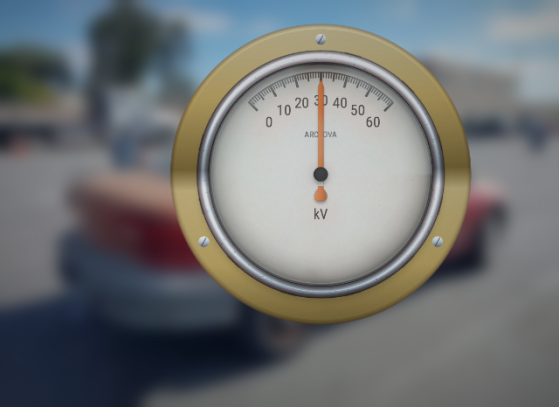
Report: 30,kV
